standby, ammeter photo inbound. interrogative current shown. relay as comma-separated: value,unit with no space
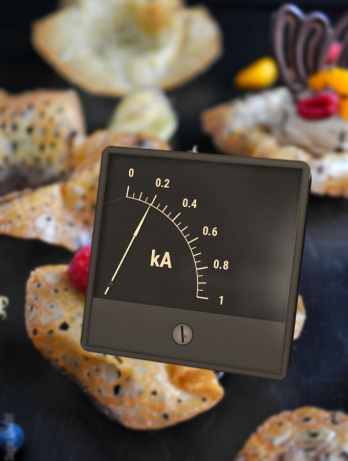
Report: 0.2,kA
